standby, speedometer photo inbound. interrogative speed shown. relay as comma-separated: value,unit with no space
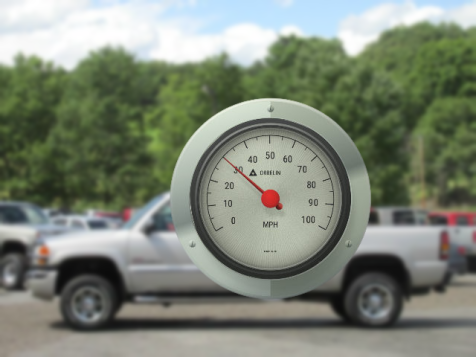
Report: 30,mph
